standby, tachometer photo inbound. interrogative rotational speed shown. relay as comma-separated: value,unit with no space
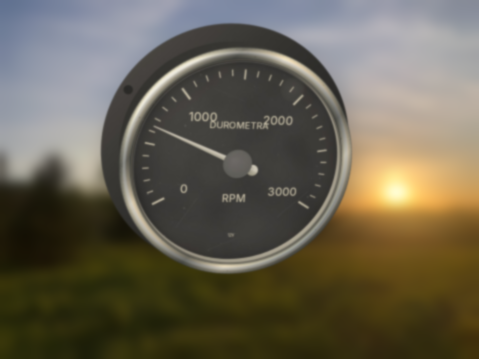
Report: 650,rpm
